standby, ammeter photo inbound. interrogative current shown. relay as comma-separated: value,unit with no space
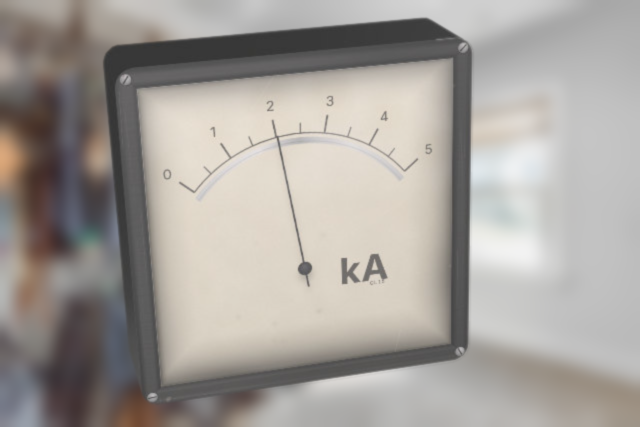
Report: 2,kA
